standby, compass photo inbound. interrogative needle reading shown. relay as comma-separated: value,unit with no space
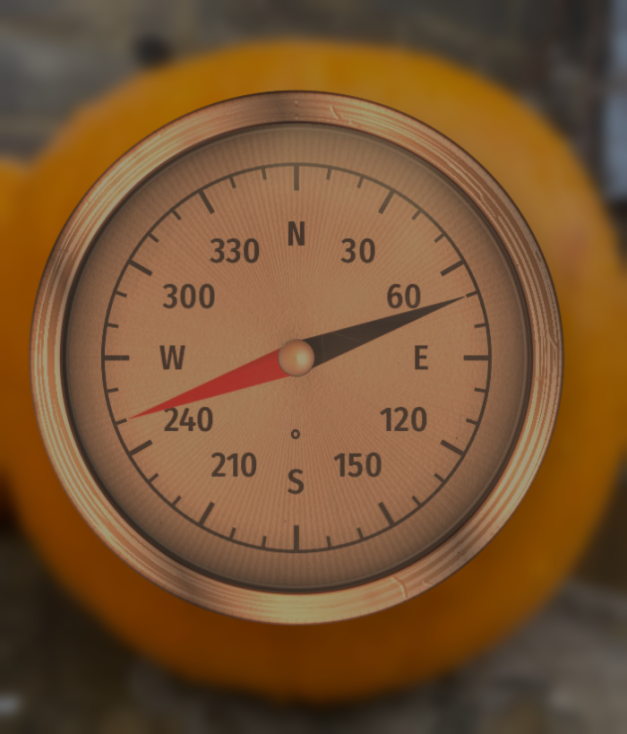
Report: 250,°
